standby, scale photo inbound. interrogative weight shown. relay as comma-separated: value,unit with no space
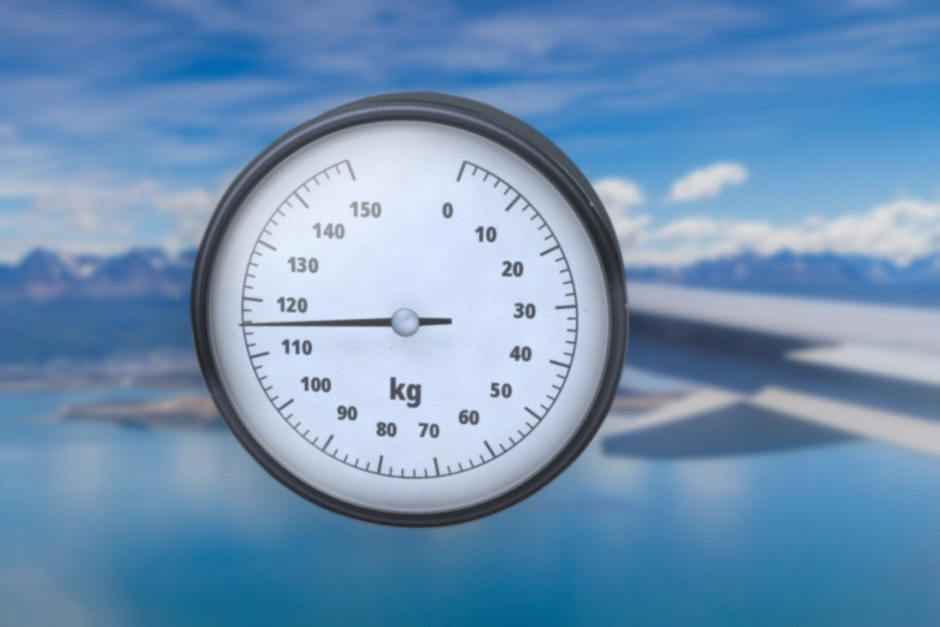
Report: 116,kg
